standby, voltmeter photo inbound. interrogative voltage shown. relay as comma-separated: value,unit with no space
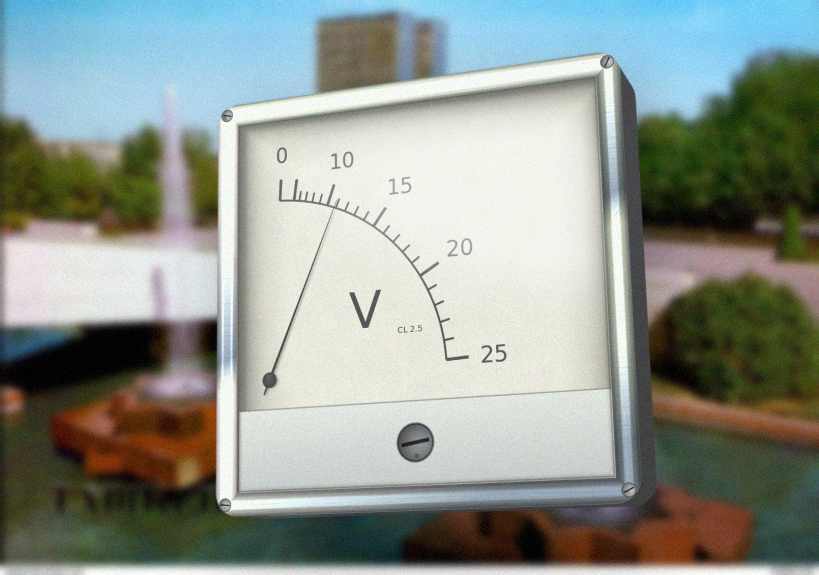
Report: 11,V
